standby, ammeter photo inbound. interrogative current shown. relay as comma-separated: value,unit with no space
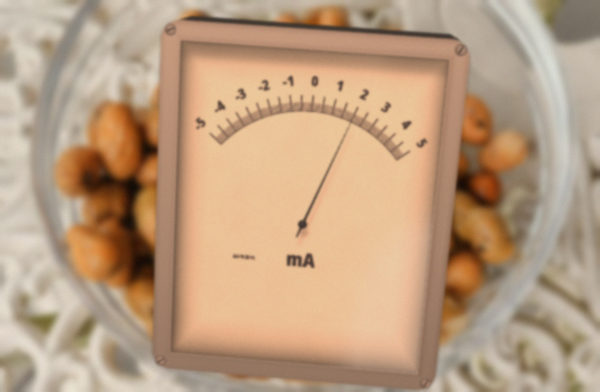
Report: 2,mA
